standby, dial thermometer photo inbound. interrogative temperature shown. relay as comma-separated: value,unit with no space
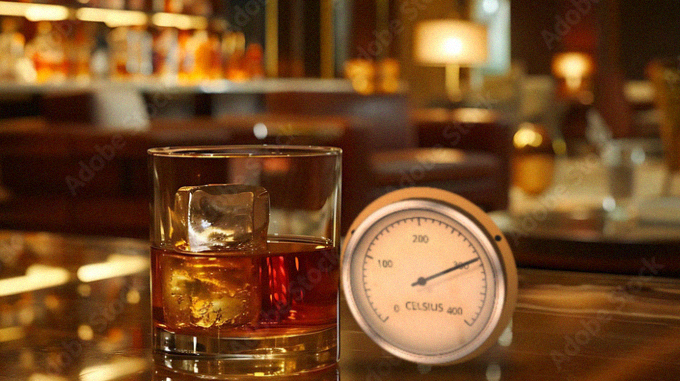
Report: 300,°C
